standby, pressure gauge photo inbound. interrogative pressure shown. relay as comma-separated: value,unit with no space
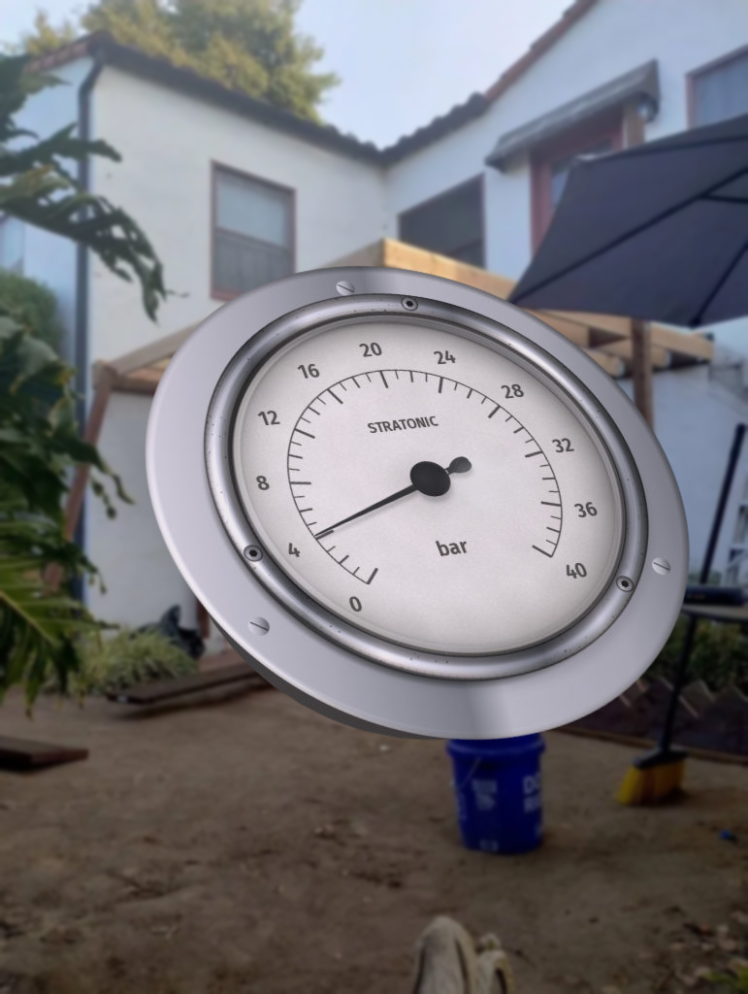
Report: 4,bar
